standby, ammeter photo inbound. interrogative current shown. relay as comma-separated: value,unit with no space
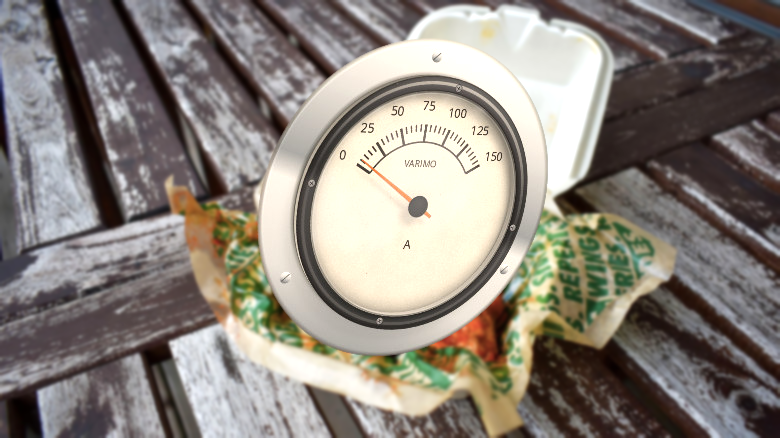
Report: 5,A
